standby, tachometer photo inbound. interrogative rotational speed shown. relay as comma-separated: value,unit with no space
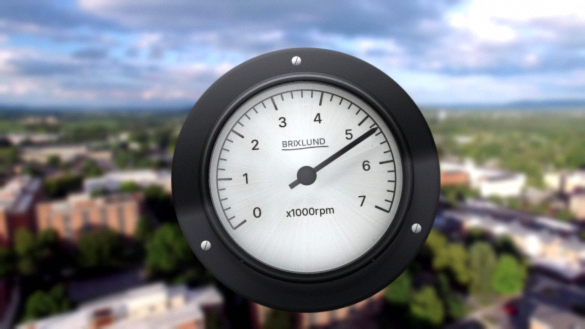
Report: 5300,rpm
